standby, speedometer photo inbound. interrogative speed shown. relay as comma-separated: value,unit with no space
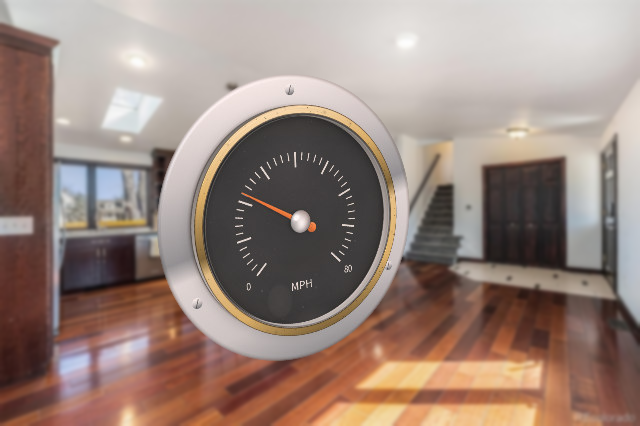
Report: 22,mph
